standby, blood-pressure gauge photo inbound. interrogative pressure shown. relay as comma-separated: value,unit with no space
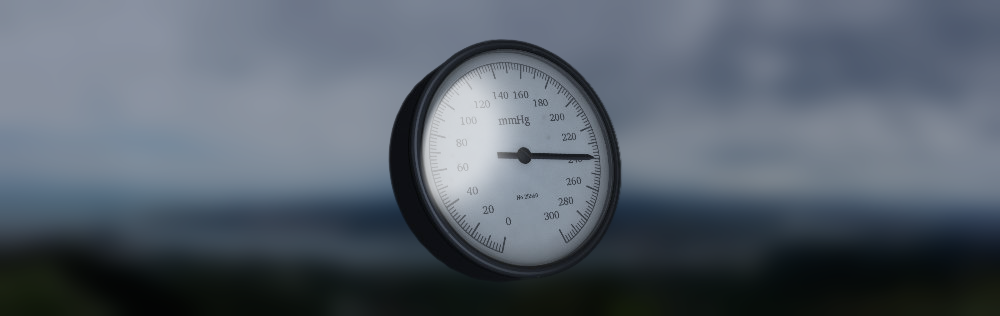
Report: 240,mmHg
